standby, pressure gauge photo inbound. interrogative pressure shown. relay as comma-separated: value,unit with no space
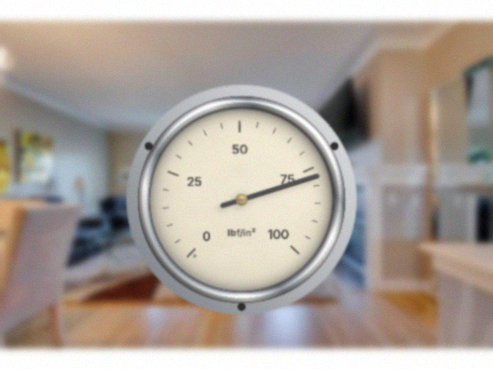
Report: 77.5,psi
